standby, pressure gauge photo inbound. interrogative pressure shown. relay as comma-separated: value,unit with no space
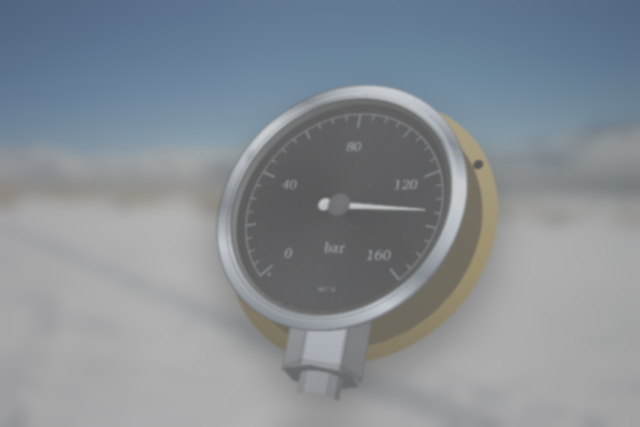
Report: 135,bar
